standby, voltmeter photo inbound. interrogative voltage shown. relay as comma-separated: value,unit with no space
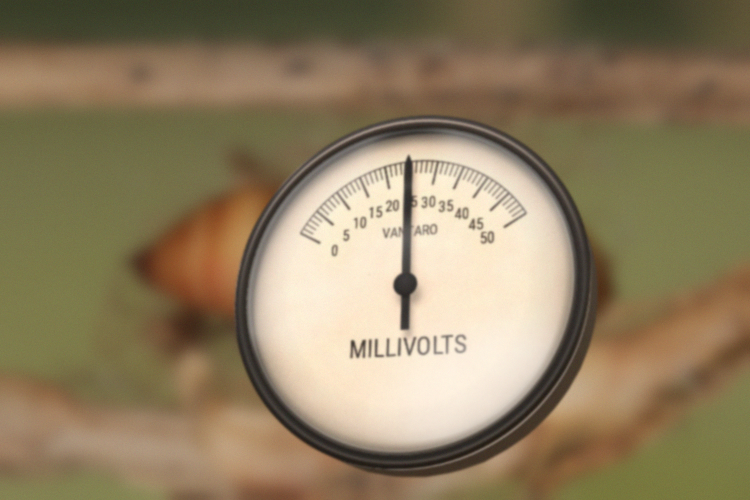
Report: 25,mV
